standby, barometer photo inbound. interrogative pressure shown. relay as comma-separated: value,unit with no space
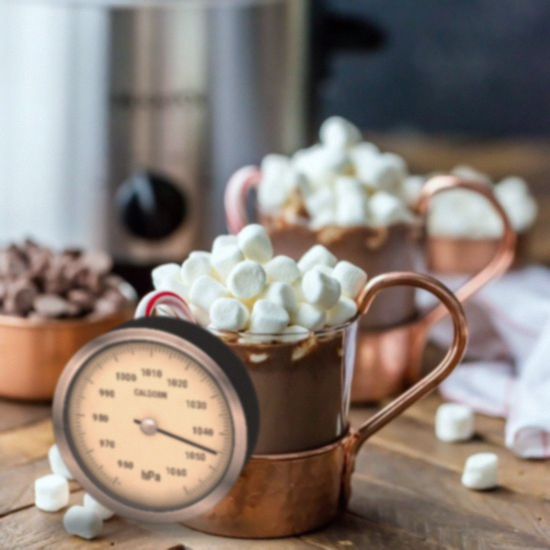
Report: 1045,hPa
